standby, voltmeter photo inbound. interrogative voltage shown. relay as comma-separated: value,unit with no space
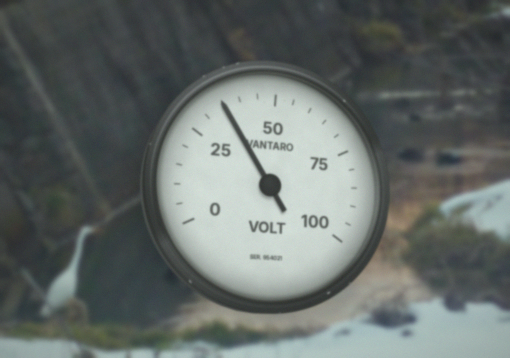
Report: 35,V
